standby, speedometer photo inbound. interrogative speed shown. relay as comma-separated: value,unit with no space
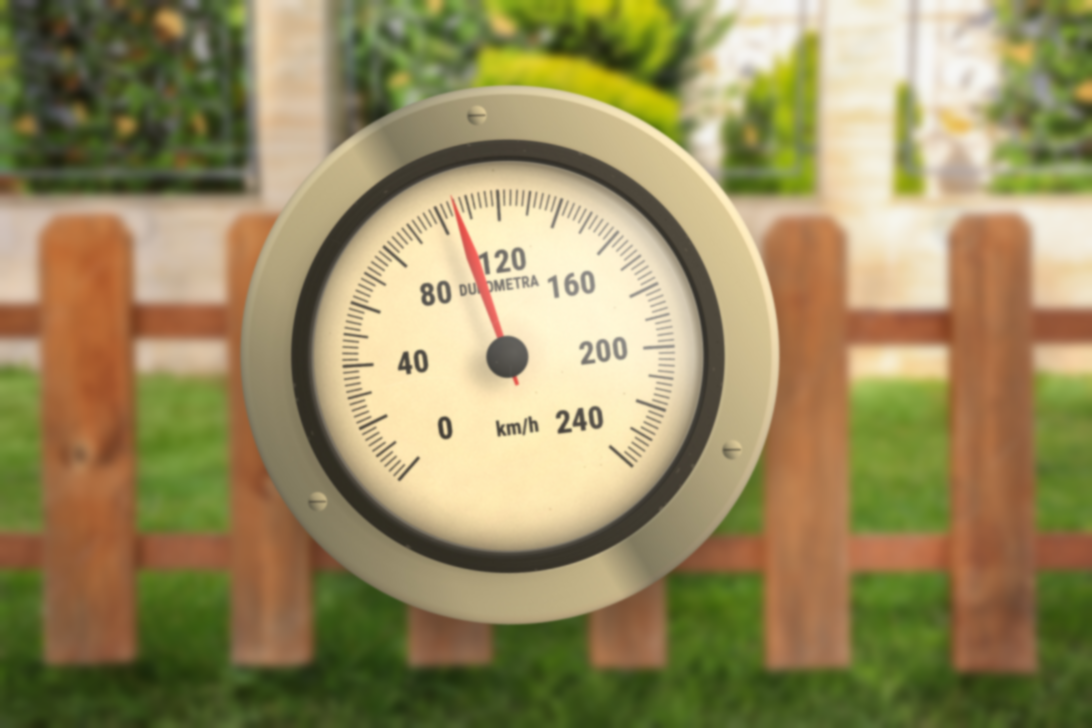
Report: 106,km/h
